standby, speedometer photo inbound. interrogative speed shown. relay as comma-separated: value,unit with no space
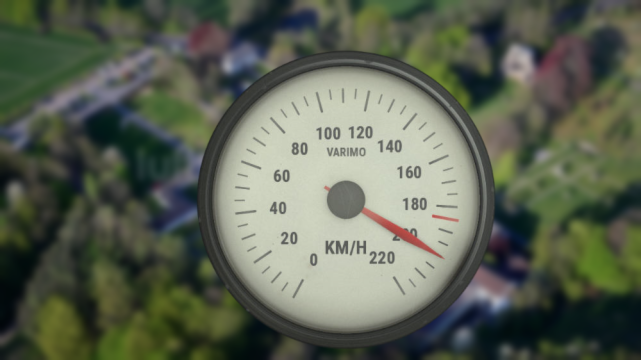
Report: 200,km/h
